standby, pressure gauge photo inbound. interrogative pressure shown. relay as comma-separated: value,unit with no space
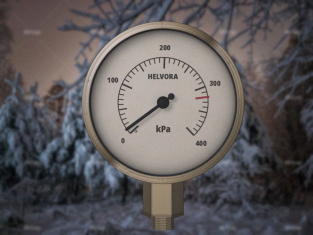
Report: 10,kPa
